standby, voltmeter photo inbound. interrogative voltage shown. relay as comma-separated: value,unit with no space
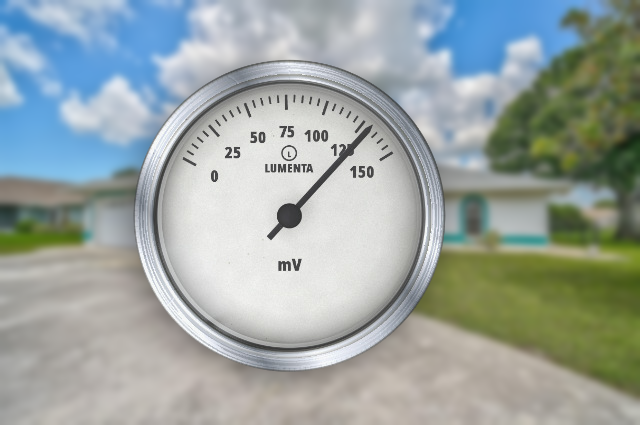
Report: 130,mV
